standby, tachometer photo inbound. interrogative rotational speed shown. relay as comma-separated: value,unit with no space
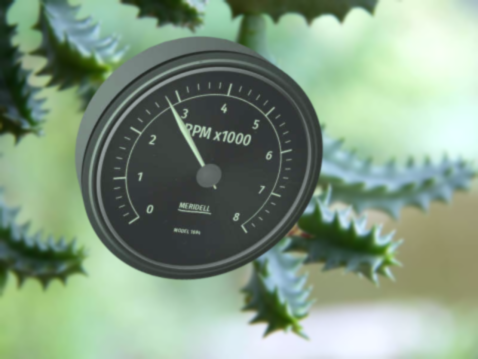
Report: 2800,rpm
